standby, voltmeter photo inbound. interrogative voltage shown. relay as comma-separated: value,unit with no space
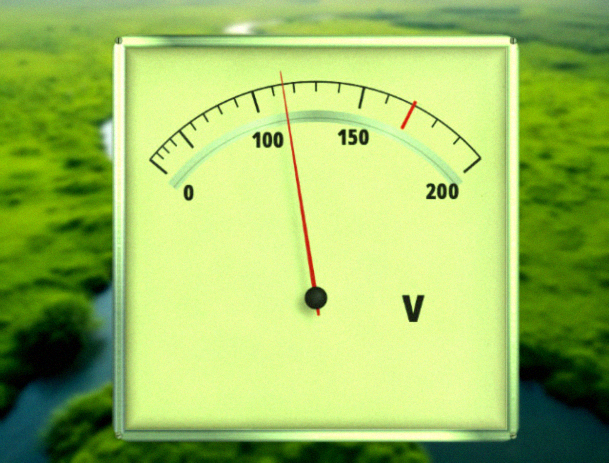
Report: 115,V
